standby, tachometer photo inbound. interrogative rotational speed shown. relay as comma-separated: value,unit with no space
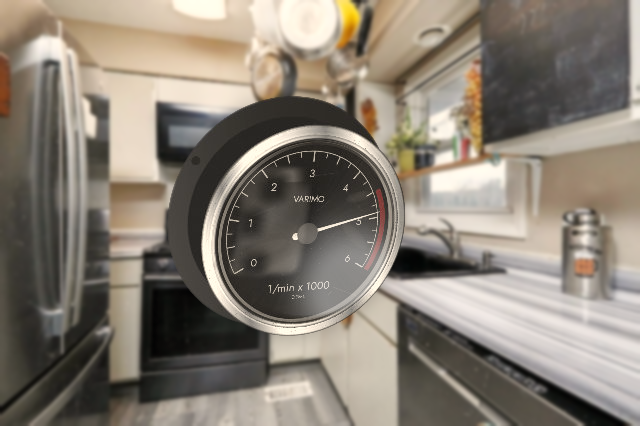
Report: 4875,rpm
